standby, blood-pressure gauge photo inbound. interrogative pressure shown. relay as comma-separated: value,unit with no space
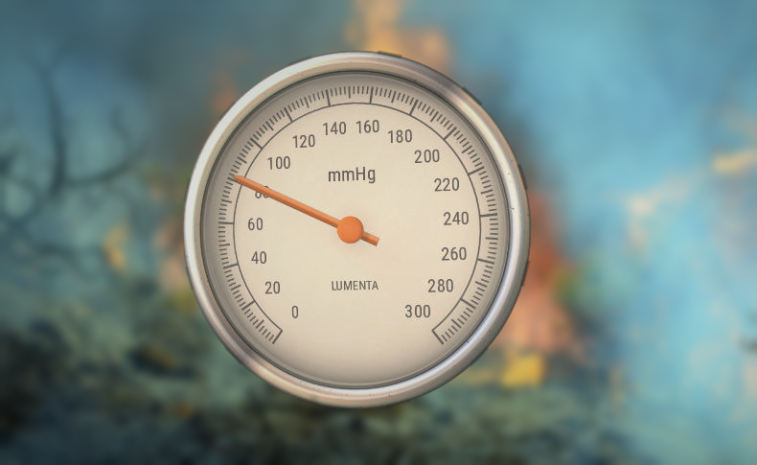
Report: 82,mmHg
